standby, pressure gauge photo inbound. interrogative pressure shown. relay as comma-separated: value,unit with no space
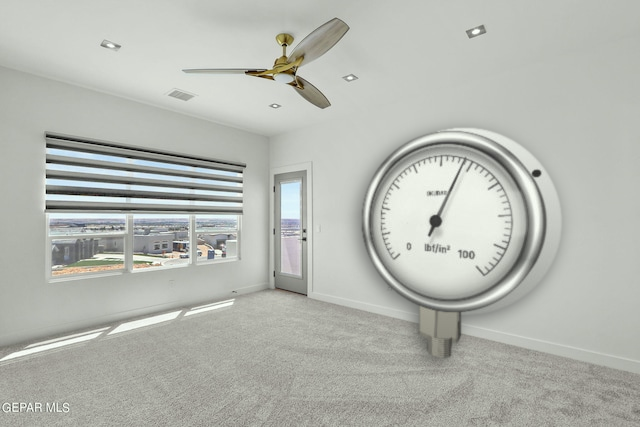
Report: 58,psi
